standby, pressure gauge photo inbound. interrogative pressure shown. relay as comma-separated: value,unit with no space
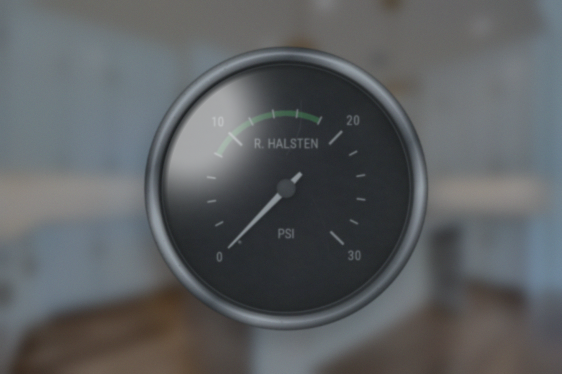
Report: 0,psi
